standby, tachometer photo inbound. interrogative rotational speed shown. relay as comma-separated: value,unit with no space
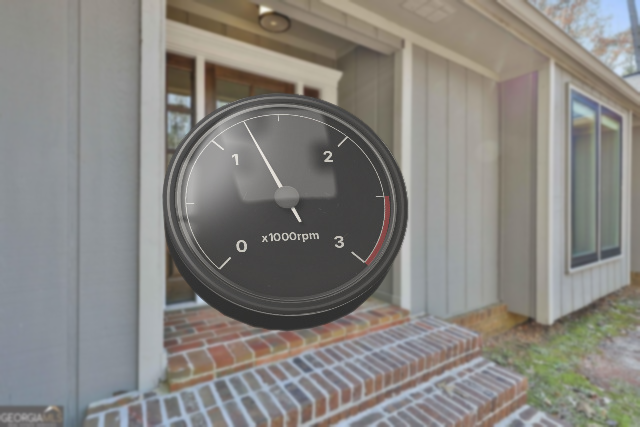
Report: 1250,rpm
